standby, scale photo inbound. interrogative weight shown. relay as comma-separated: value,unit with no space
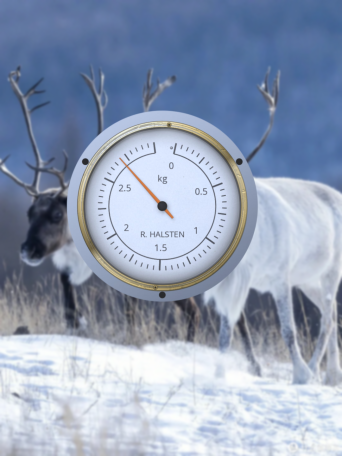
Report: 2.7,kg
